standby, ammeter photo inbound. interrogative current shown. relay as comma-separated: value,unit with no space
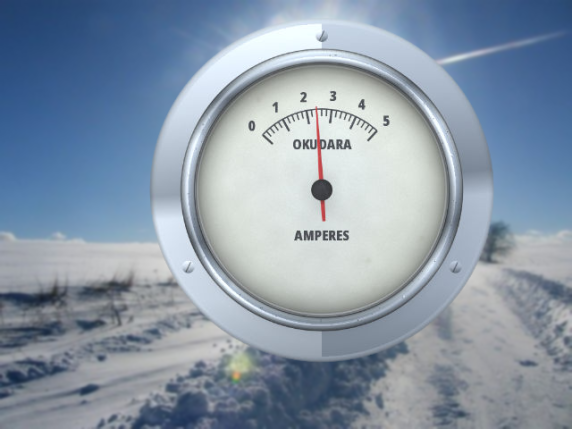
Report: 2.4,A
